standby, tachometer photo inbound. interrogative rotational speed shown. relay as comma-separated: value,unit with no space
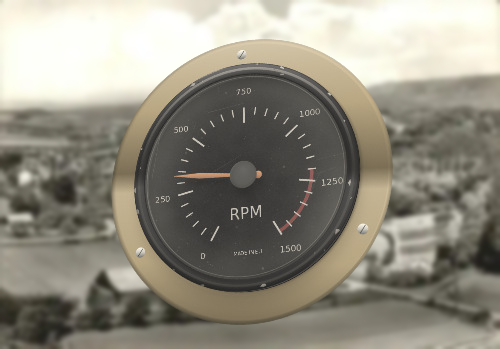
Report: 325,rpm
